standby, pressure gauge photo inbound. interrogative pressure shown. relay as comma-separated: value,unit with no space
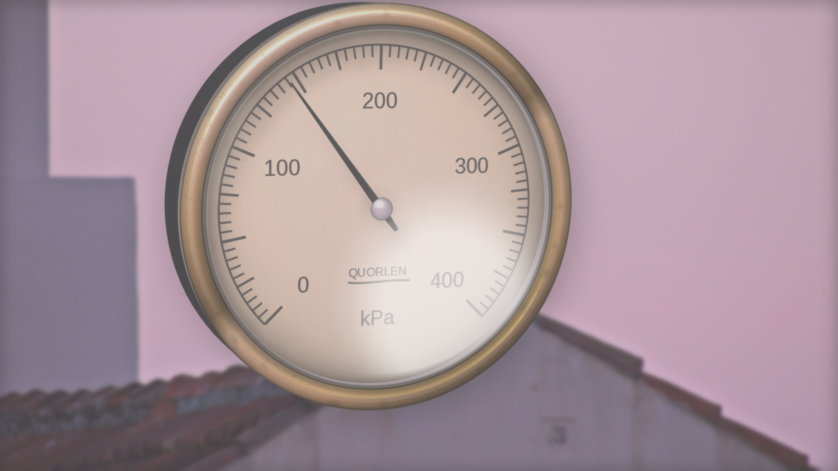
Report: 145,kPa
